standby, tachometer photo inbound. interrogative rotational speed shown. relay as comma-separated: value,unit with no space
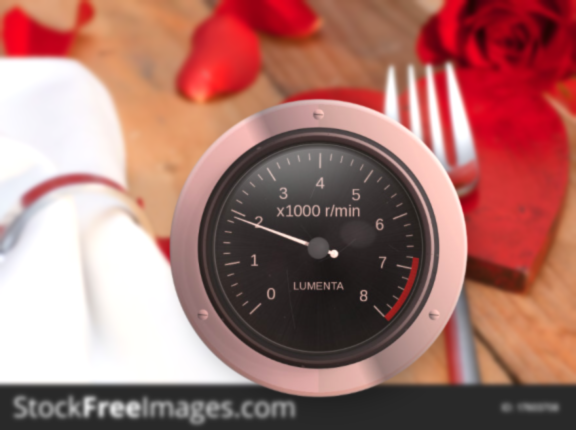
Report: 1900,rpm
